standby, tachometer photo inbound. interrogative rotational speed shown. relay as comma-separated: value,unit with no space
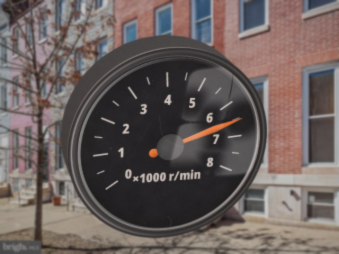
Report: 6500,rpm
